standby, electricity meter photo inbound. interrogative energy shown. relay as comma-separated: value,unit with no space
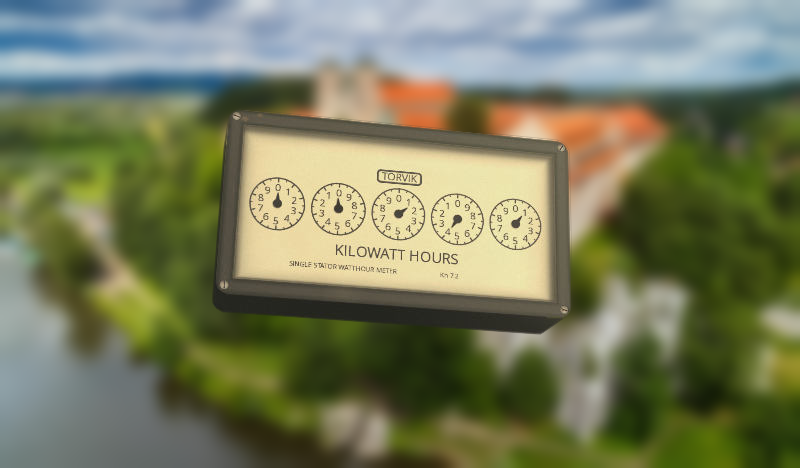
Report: 141,kWh
